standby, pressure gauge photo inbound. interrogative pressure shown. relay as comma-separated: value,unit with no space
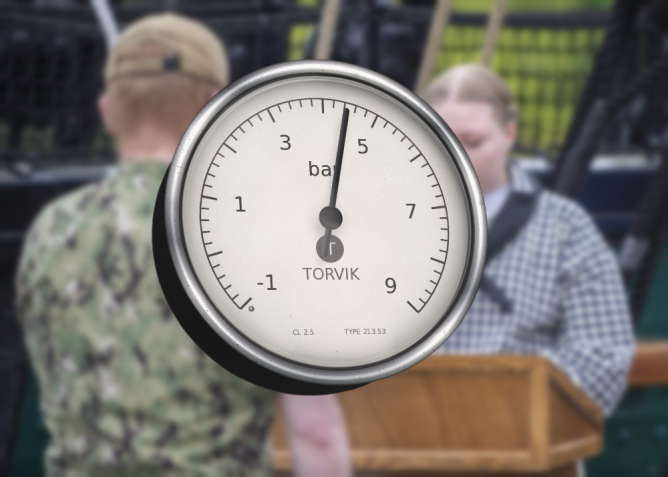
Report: 4.4,bar
